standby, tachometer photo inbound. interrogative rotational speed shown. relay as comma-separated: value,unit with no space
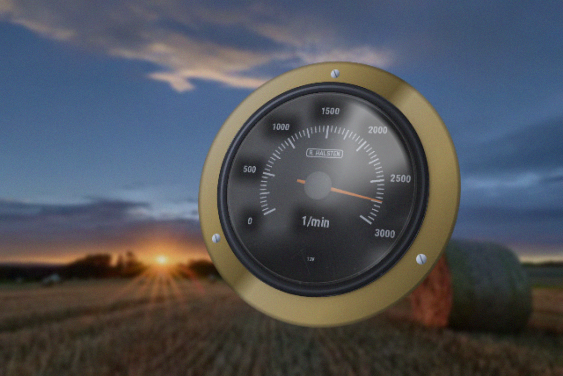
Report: 2750,rpm
